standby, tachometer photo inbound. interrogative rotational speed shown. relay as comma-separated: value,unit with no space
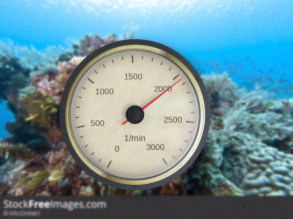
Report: 2050,rpm
